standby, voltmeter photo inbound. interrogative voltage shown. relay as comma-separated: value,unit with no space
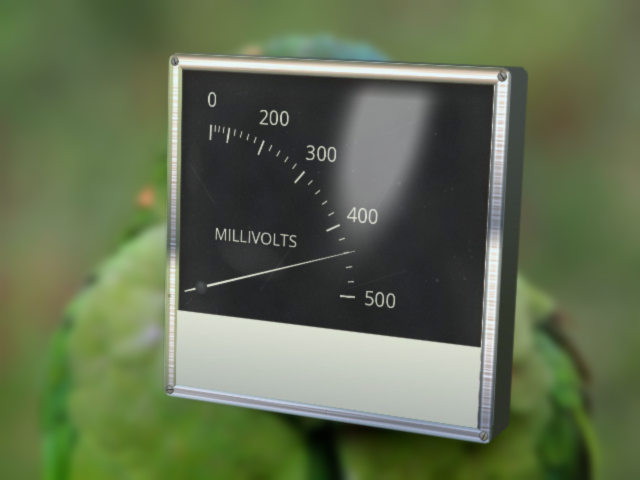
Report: 440,mV
